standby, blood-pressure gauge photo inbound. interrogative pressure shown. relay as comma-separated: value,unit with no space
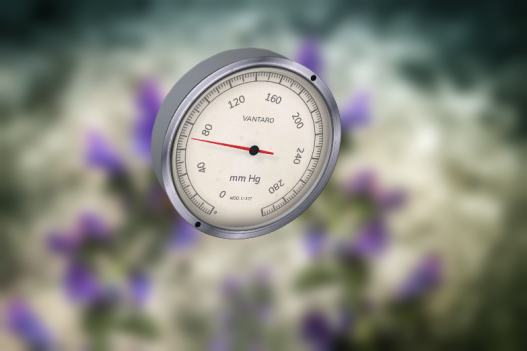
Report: 70,mmHg
